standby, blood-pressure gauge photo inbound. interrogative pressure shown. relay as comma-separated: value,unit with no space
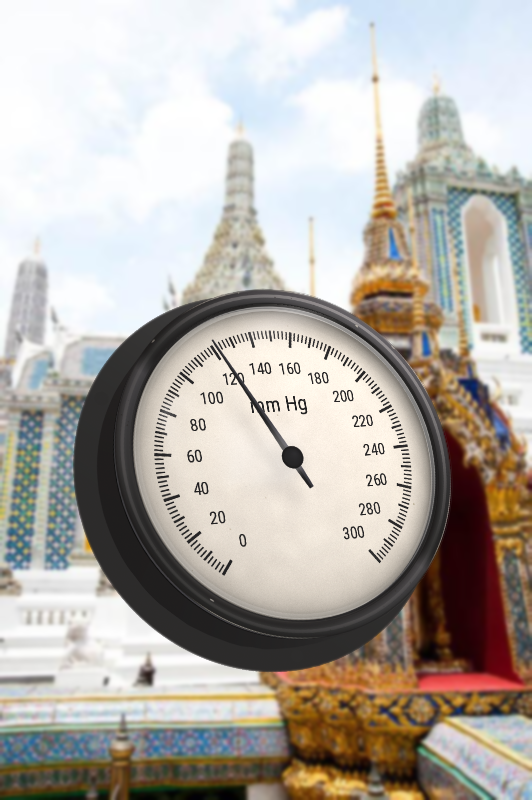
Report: 120,mmHg
